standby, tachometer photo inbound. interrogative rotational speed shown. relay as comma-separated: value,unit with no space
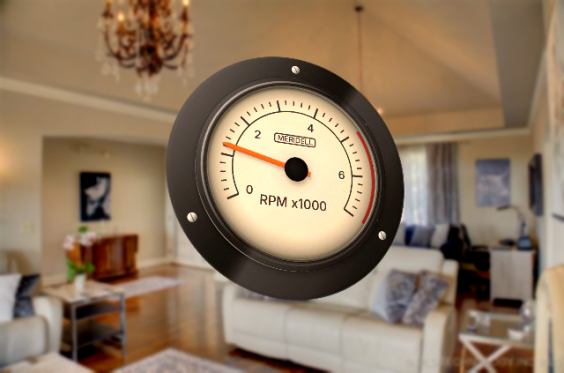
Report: 1200,rpm
